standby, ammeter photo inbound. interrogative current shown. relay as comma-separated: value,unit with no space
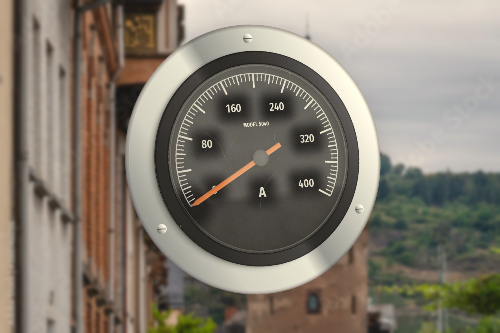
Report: 0,A
